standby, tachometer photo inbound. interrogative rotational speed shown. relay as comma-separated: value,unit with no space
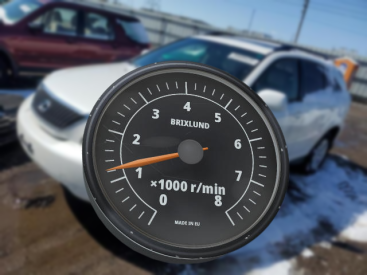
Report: 1200,rpm
